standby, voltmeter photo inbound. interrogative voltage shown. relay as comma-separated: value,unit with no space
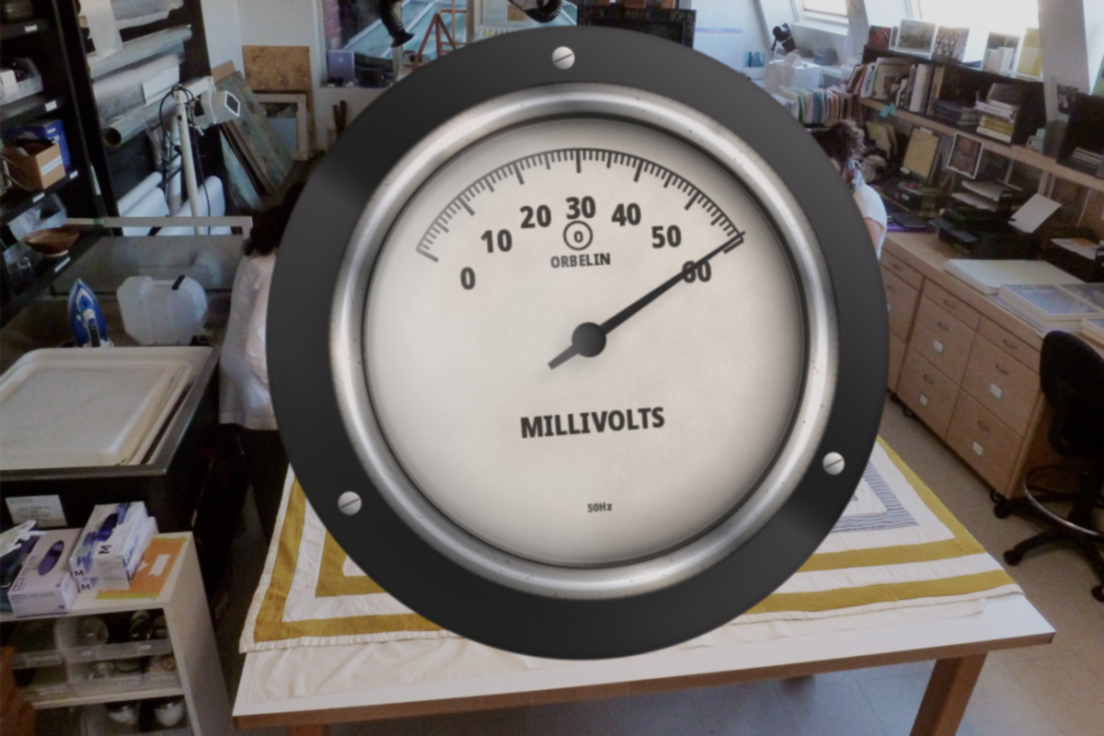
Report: 59,mV
